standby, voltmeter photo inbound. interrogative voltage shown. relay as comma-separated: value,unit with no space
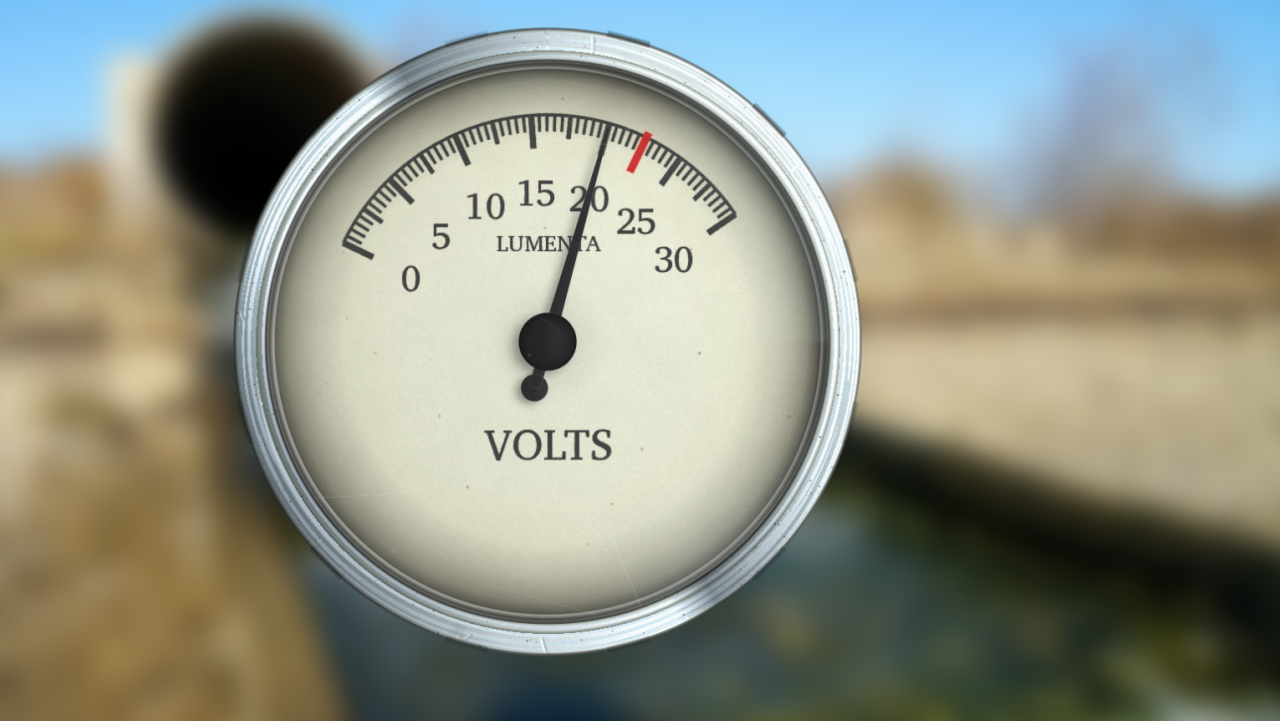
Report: 20,V
